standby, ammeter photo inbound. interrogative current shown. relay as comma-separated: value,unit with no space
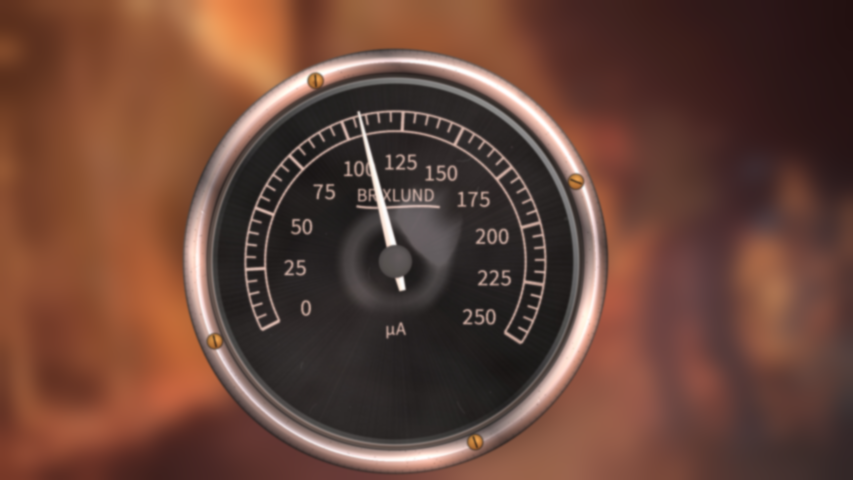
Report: 107.5,µA
